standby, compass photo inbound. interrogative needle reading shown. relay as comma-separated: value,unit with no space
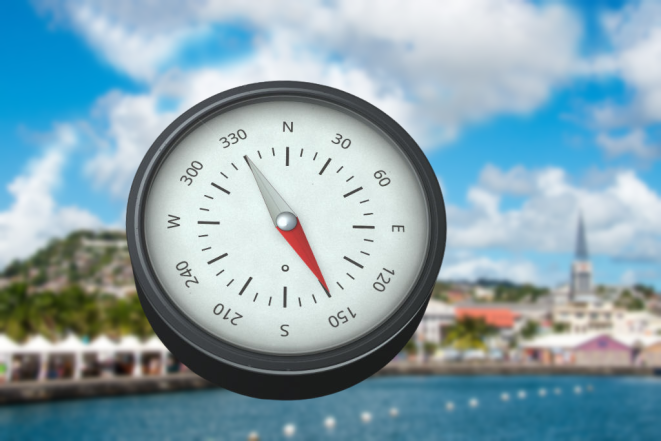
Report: 150,°
